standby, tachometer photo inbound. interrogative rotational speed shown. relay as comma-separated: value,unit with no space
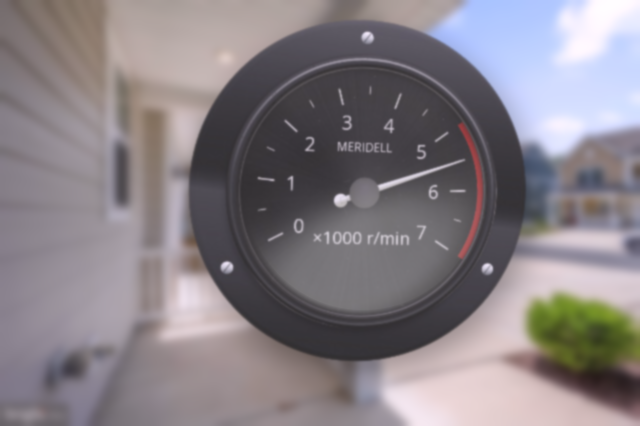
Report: 5500,rpm
